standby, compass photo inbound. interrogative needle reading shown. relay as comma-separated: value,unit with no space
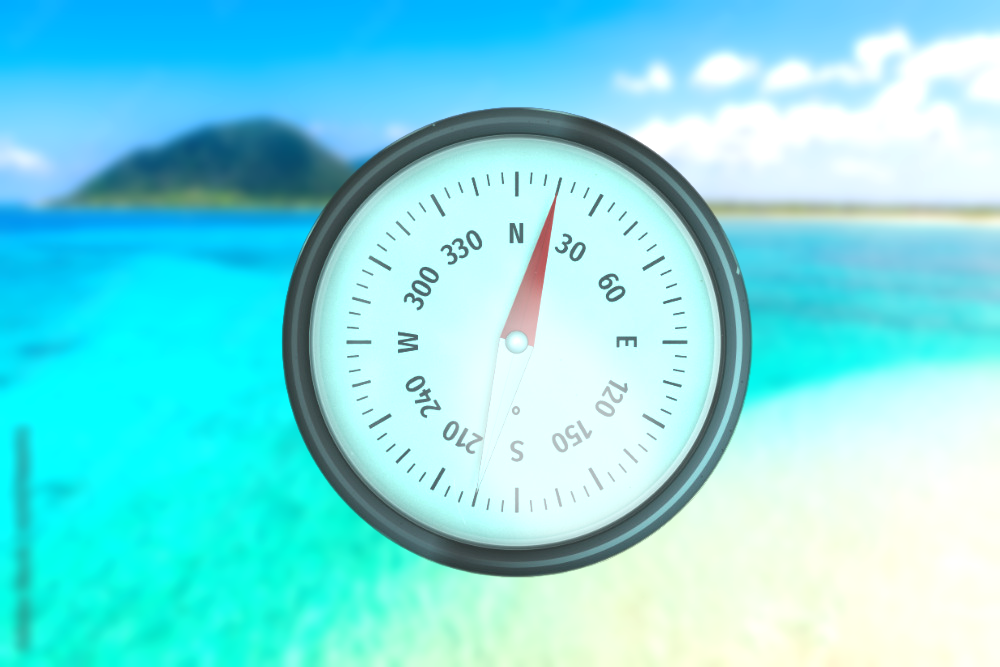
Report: 15,°
